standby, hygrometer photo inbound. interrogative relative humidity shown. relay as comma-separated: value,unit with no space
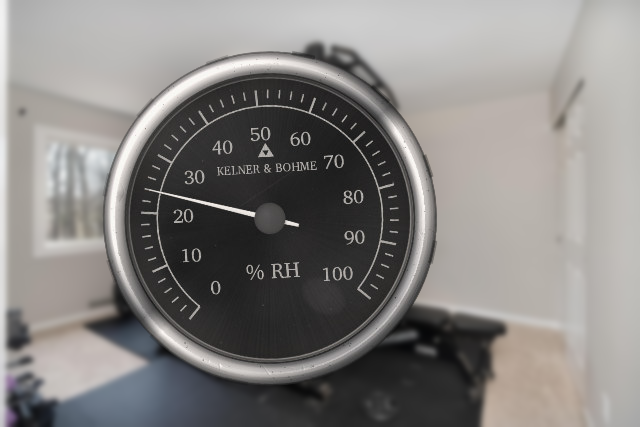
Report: 24,%
